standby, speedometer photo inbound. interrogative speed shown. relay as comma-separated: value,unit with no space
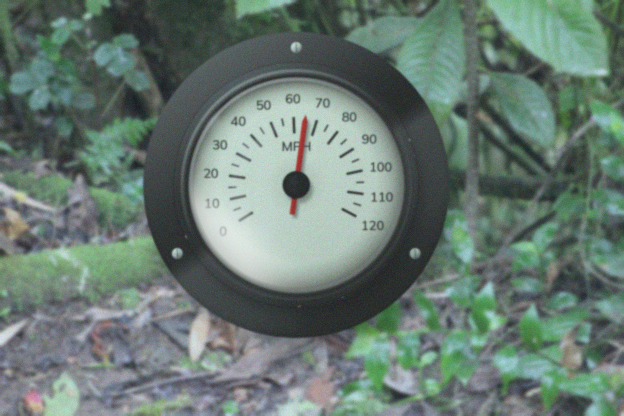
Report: 65,mph
